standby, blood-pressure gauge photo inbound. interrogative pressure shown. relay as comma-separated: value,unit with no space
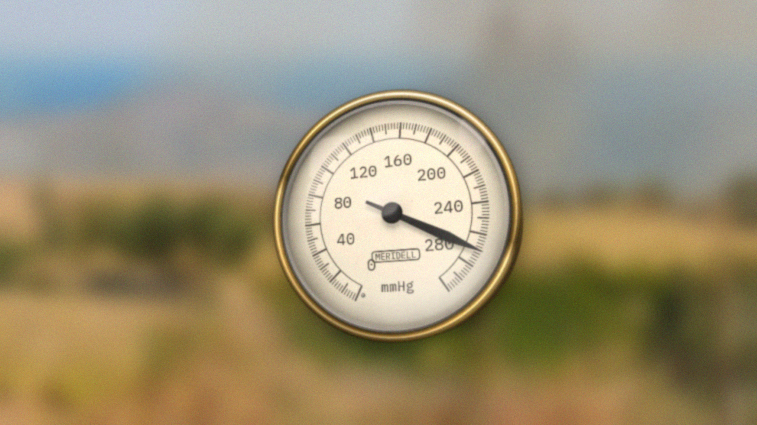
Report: 270,mmHg
